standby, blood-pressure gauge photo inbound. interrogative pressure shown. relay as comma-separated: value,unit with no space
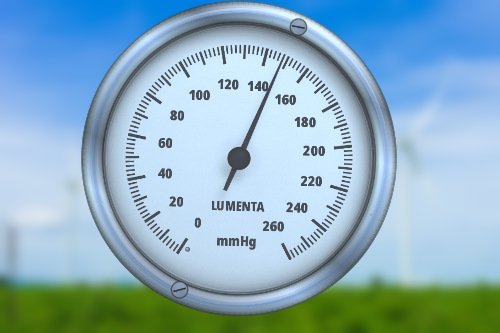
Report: 148,mmHg
